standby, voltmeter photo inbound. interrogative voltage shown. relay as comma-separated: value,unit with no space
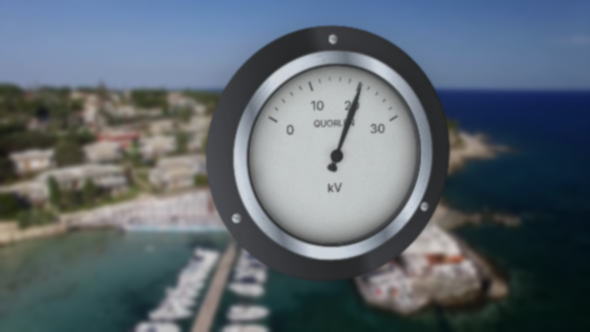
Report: 20,kV
